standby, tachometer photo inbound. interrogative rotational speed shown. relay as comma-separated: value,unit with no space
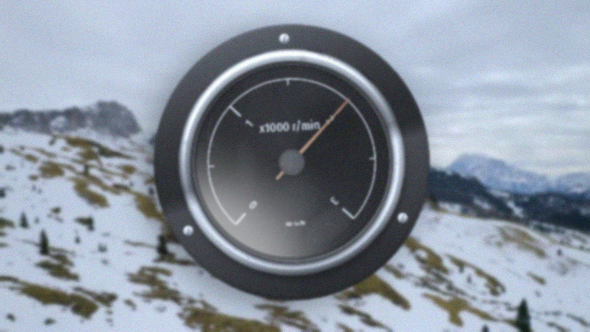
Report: 2000,rpm
